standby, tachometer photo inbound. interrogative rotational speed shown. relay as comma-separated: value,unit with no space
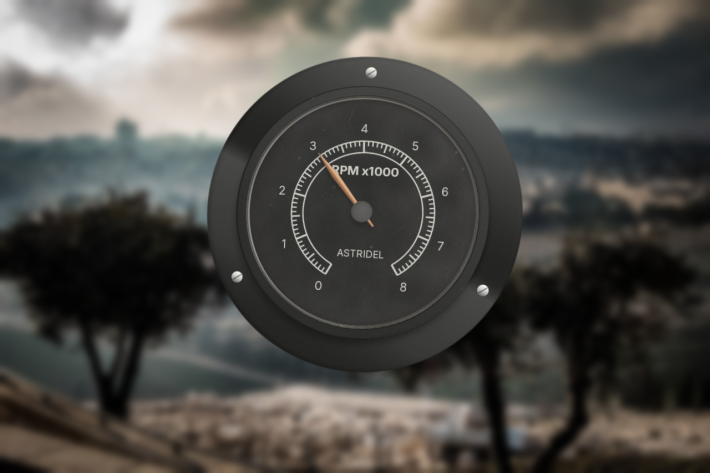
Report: 3000,rpm
